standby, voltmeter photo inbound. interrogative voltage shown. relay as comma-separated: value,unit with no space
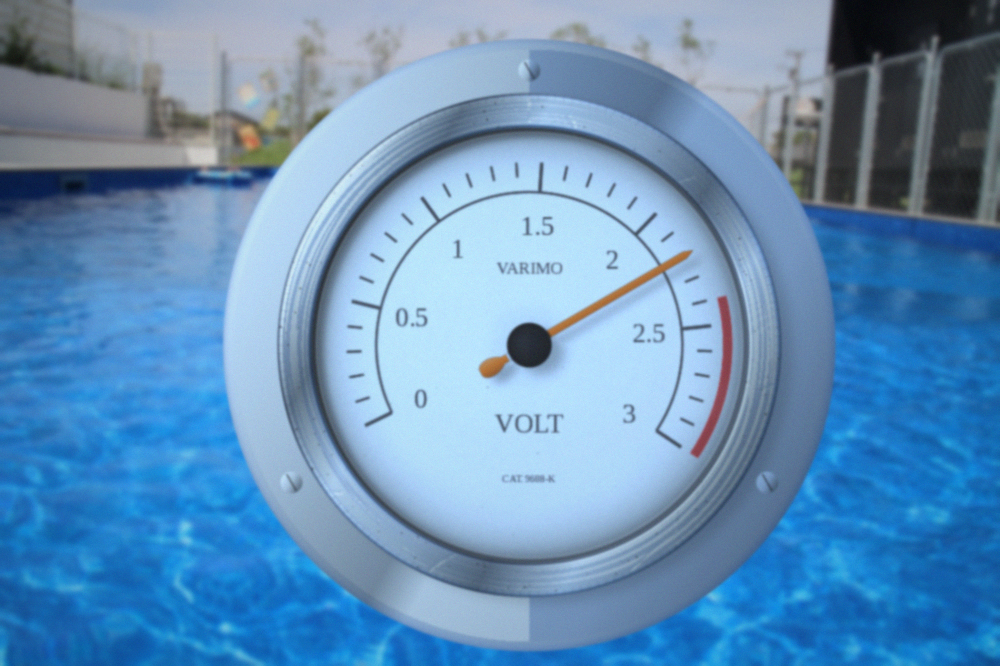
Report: 2.2,V
